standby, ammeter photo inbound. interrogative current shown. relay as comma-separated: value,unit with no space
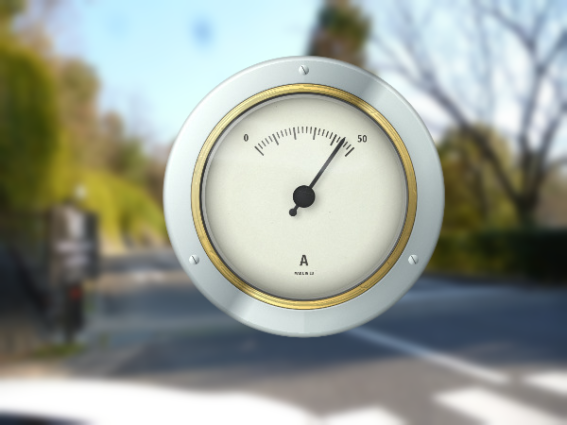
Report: 44,A
